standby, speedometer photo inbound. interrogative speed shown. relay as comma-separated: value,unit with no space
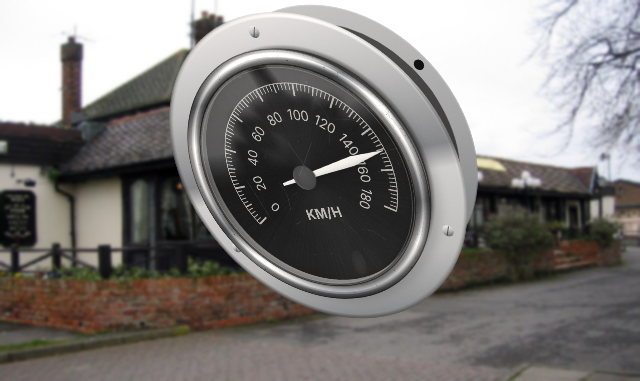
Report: 150,km/h
